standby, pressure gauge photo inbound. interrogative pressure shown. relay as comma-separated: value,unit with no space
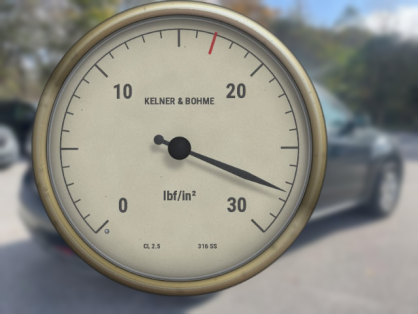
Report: 27.5,psi
